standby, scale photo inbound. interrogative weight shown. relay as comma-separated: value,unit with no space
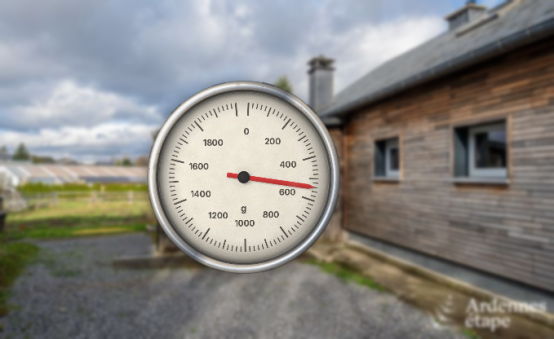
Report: 540,g
